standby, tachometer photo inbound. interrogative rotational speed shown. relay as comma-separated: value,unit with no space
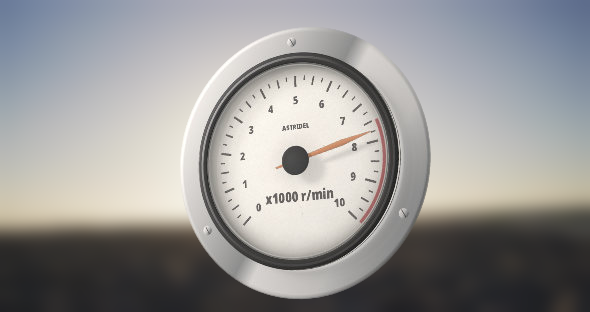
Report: 7750,rpm
